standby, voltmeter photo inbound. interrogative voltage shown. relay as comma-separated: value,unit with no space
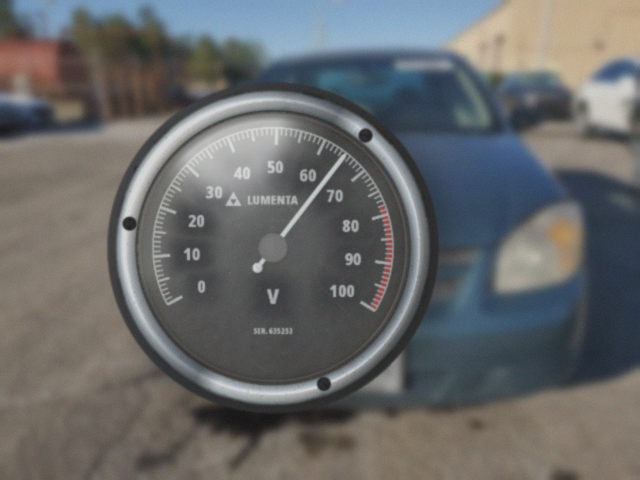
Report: 65,V
